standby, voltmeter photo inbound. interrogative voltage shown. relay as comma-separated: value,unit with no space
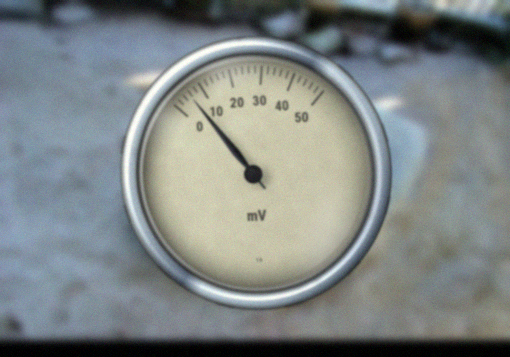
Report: 6,mV
